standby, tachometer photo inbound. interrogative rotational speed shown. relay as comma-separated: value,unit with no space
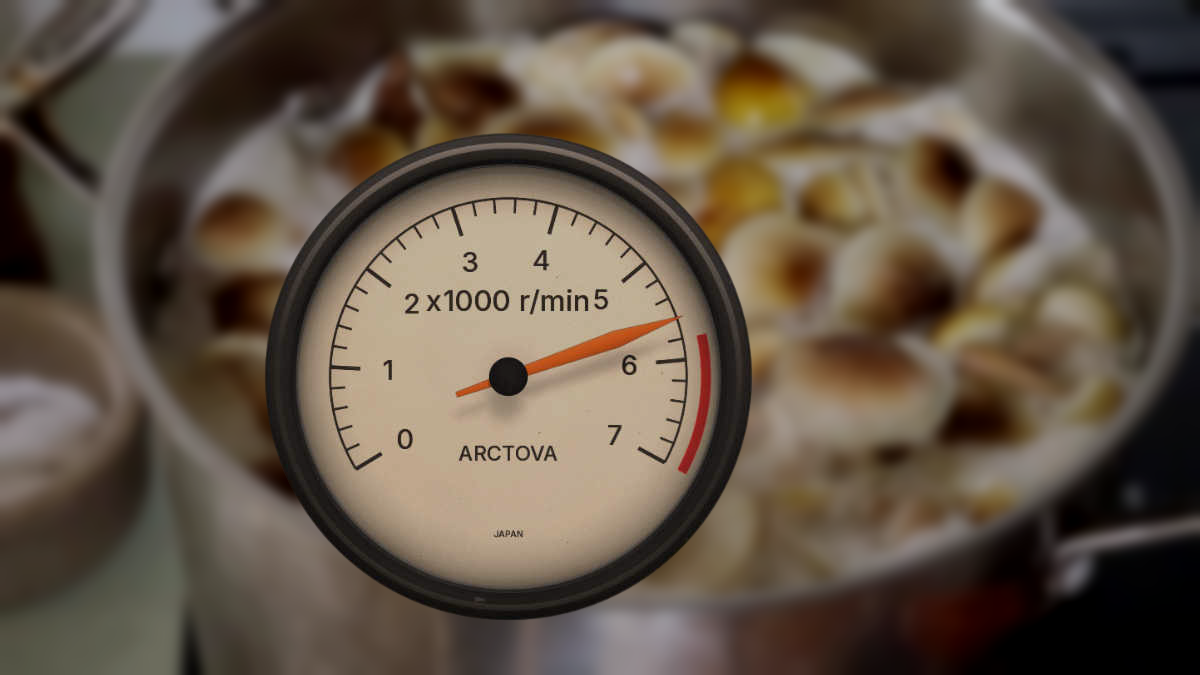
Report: 5600,rpm
